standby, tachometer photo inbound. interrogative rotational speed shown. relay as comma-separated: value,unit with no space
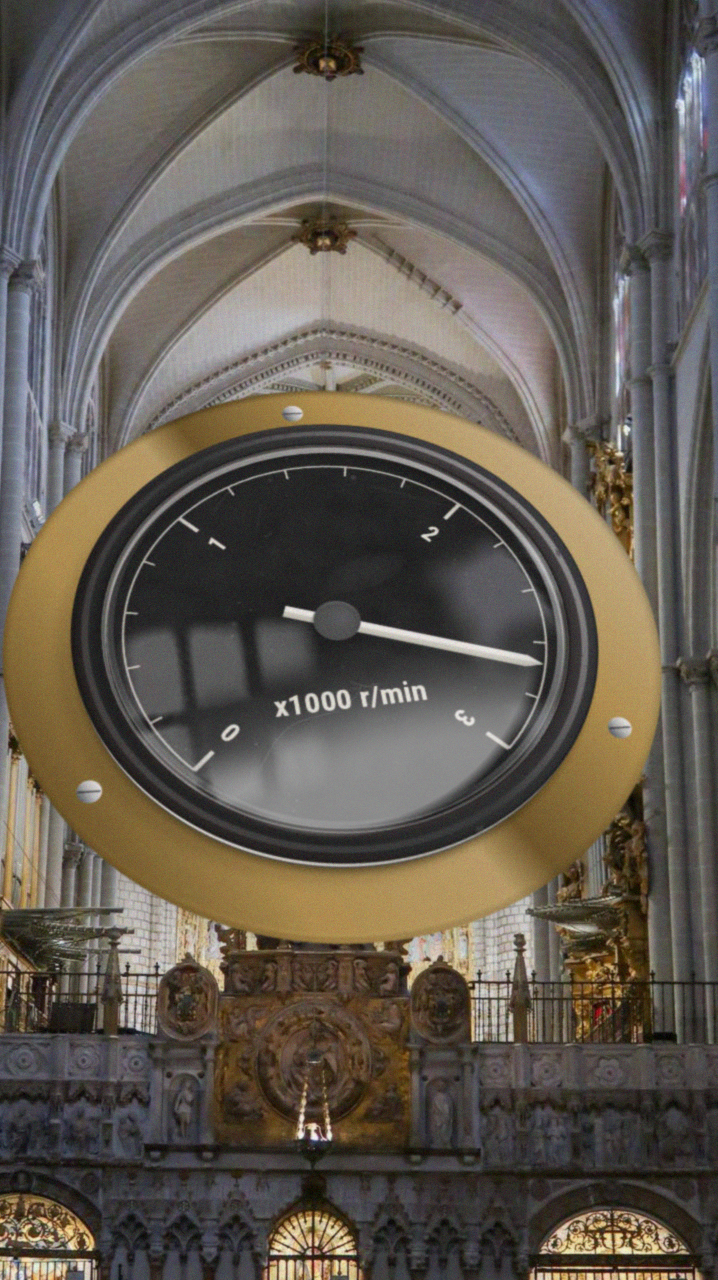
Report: 2700,rpm
